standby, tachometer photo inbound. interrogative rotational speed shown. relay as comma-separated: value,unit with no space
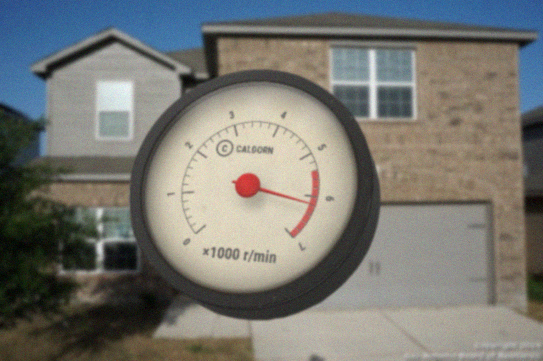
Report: 6200,rpm
